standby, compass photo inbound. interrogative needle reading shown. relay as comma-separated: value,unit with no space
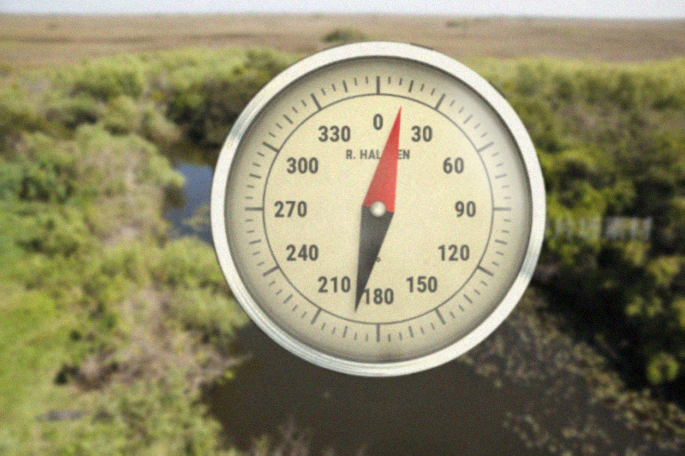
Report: 12.5,°
